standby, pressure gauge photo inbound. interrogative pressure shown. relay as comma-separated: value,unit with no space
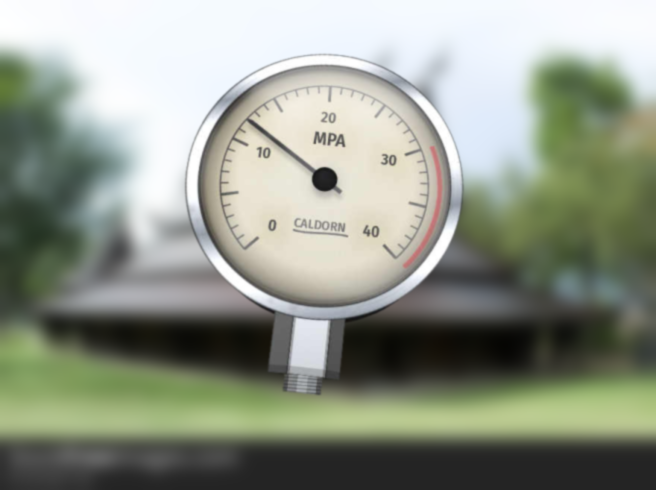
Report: 12,MPa
